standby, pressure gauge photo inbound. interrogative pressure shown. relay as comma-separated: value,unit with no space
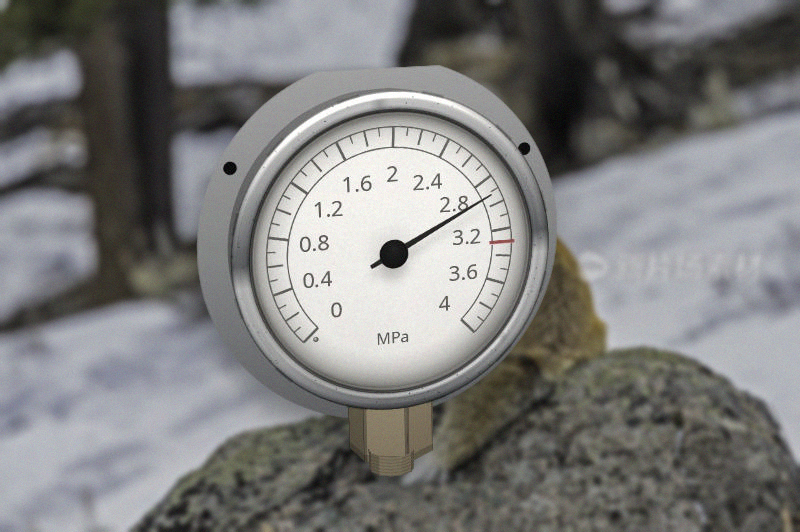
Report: 2.9,MPa
